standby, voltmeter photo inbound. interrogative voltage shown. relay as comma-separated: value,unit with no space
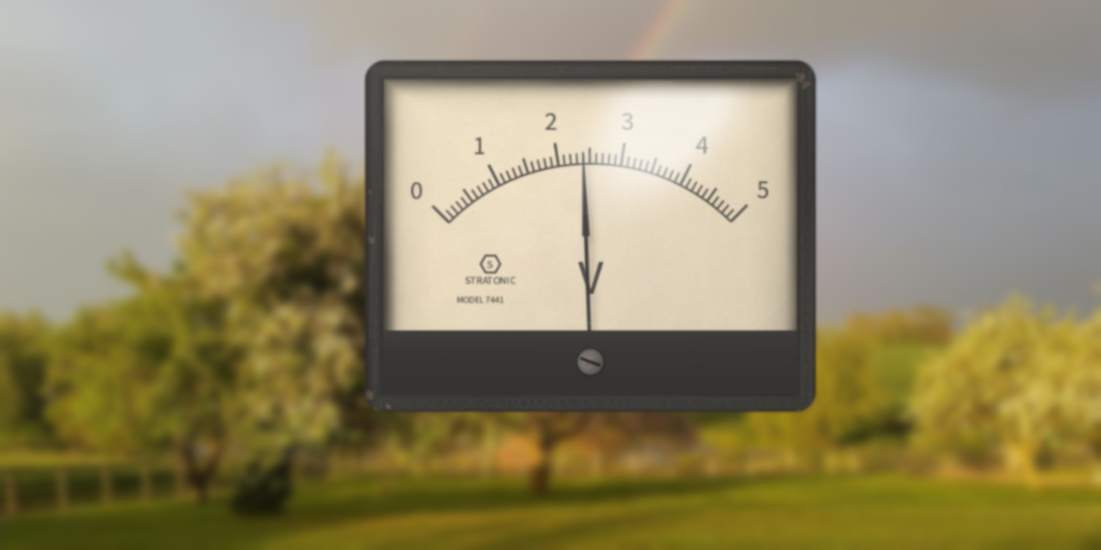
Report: 2.4,V
